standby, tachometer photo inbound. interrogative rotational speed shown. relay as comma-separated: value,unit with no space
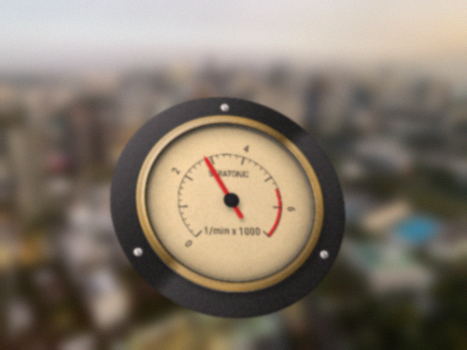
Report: 2800,rpm
